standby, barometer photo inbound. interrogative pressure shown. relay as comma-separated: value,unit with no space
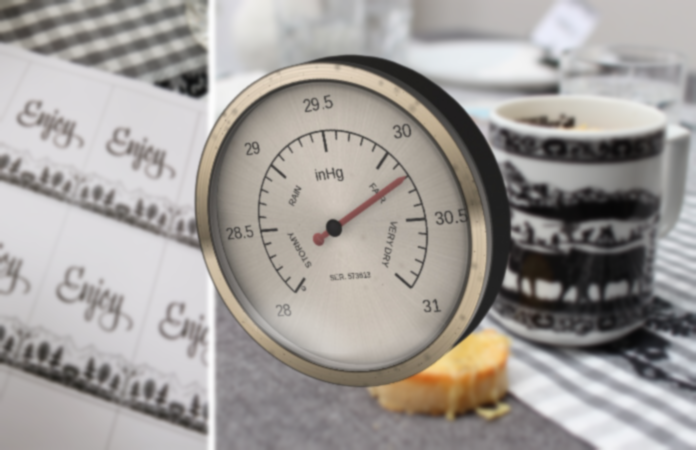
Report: 30.2,inHg
